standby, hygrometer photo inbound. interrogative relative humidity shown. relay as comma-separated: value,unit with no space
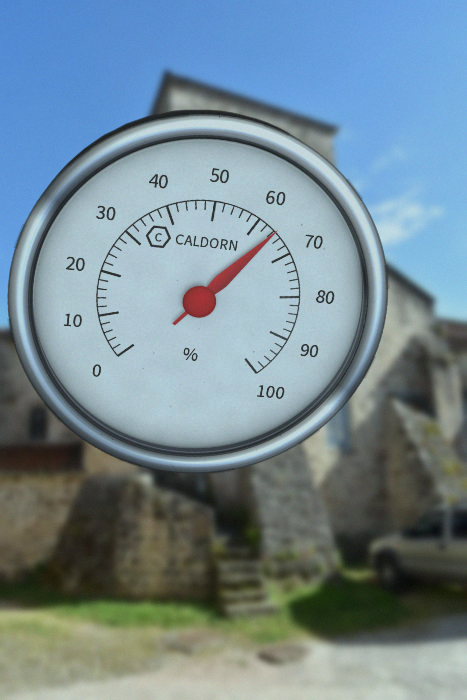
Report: 64,%
